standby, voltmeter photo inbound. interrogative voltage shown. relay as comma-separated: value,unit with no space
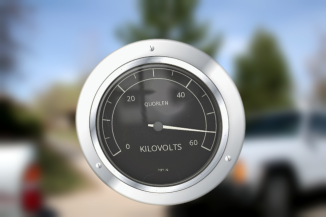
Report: 55,kV
